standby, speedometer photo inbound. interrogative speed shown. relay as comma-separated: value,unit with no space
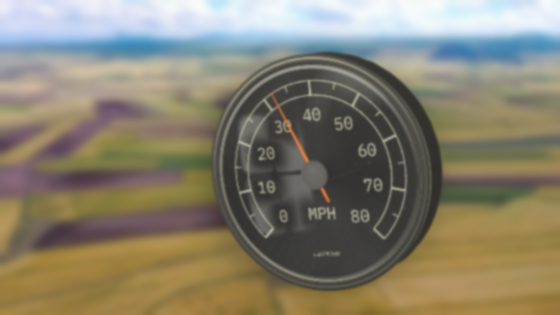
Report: 32.5,mph
